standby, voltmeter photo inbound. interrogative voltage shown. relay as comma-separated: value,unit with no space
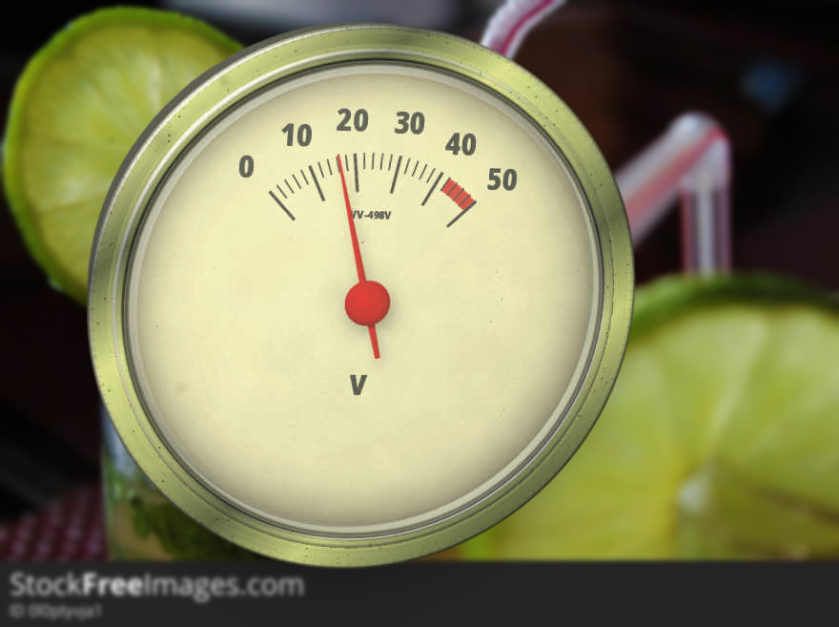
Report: 16,V
